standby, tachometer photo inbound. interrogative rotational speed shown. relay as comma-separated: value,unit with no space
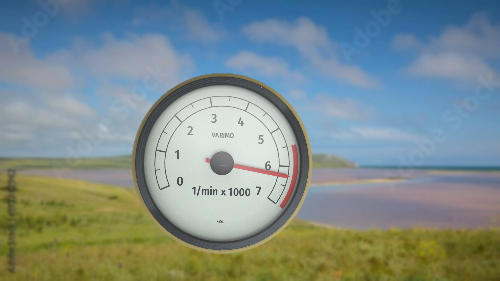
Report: 6250,rpm
